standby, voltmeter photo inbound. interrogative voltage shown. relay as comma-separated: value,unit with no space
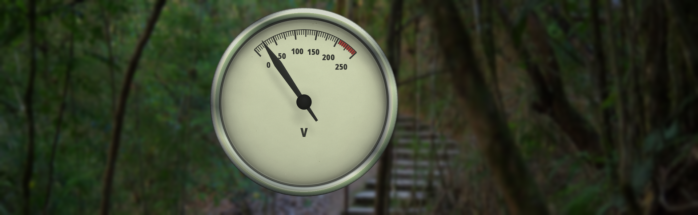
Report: 25,V
